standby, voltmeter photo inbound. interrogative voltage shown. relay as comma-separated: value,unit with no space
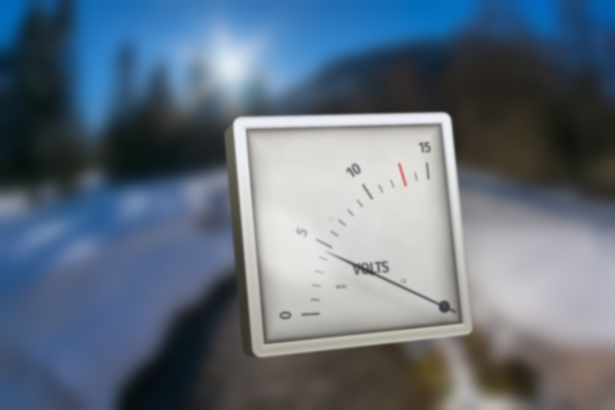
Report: 4.5,V
